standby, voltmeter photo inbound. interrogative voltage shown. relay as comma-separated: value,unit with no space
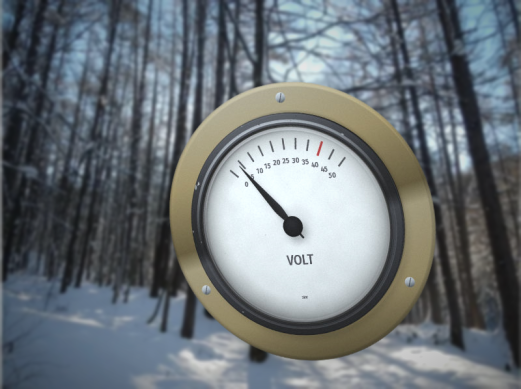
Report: 5,V
